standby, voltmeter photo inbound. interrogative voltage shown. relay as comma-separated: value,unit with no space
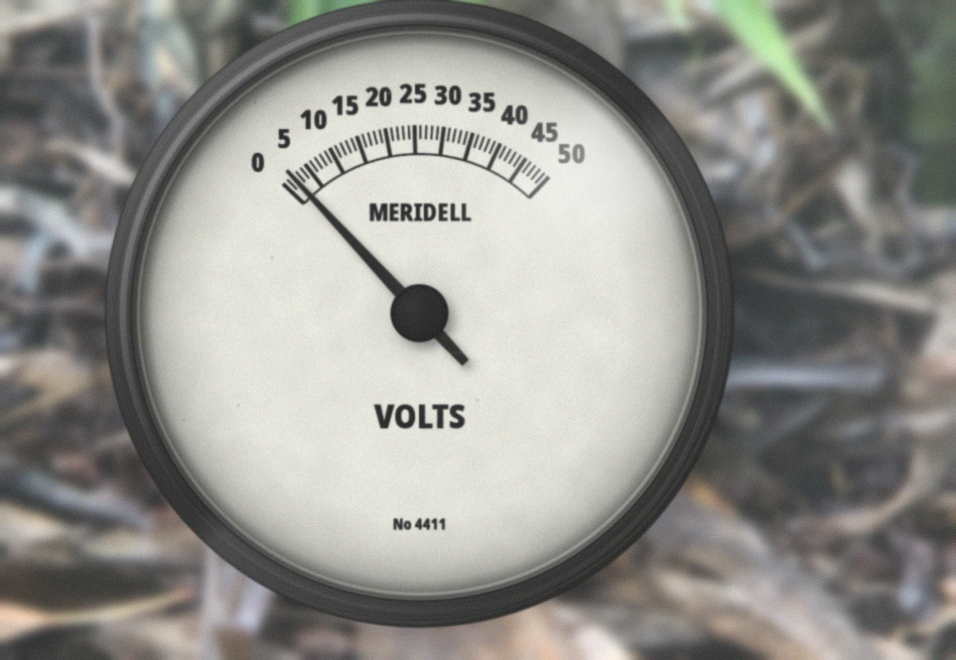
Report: 2,V
